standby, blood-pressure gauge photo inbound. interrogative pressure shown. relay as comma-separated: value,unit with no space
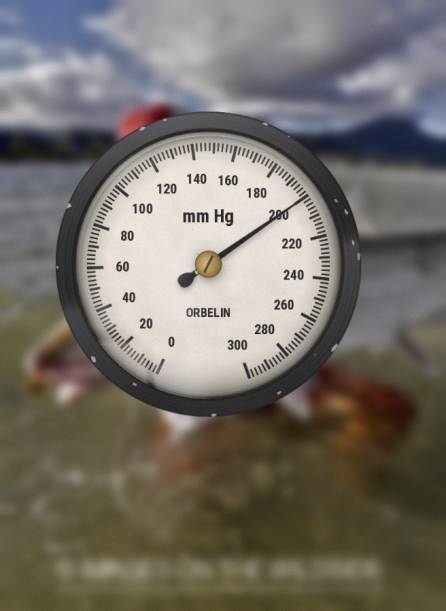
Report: 200,mmHg
